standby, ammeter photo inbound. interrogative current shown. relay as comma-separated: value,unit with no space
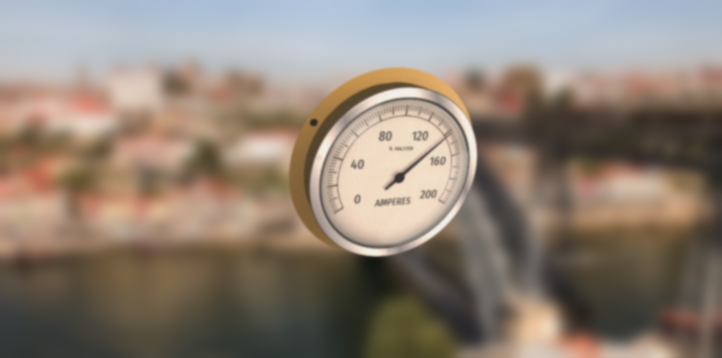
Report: 140,A
